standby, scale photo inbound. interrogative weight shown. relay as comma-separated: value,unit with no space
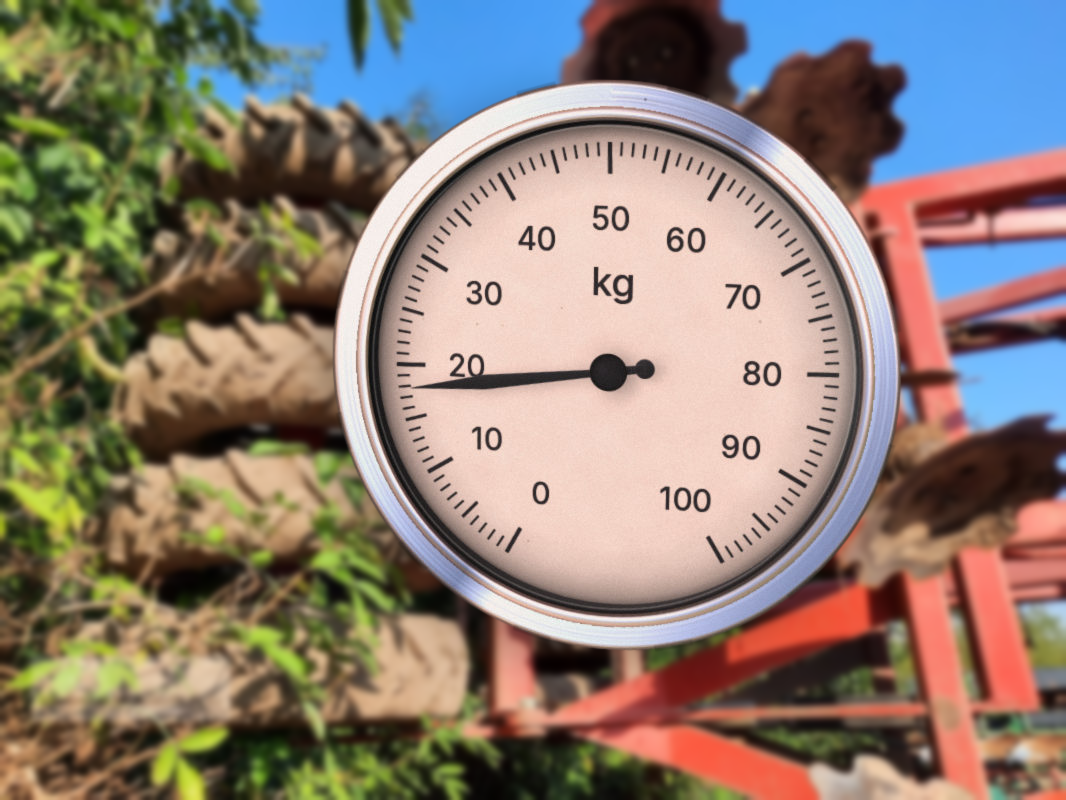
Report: 18,kg
